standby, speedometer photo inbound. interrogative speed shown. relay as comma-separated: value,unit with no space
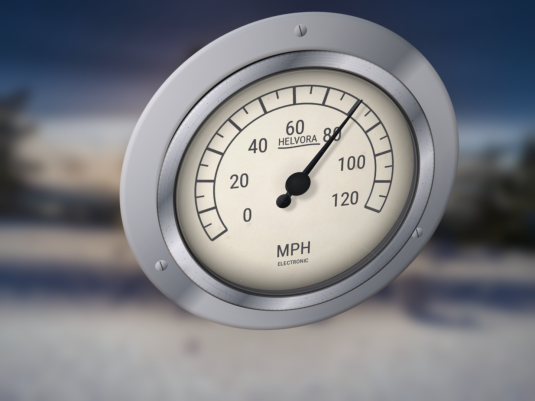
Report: 80,mph
